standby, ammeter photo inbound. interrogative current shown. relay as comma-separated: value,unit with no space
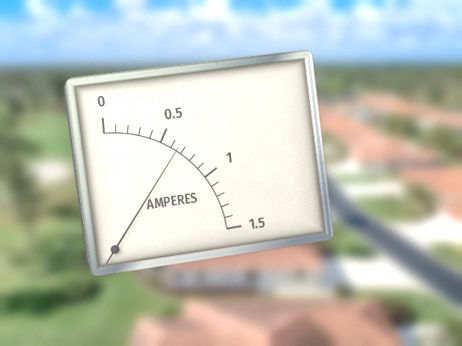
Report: 0.65,A
